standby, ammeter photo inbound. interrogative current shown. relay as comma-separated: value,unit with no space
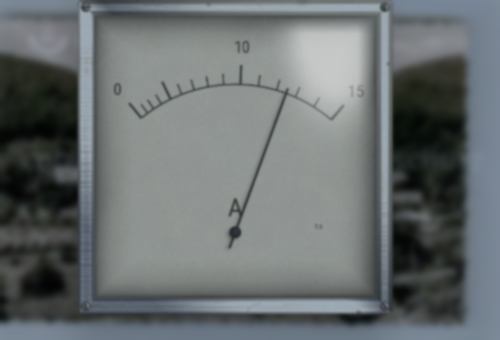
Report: 12.5,A
